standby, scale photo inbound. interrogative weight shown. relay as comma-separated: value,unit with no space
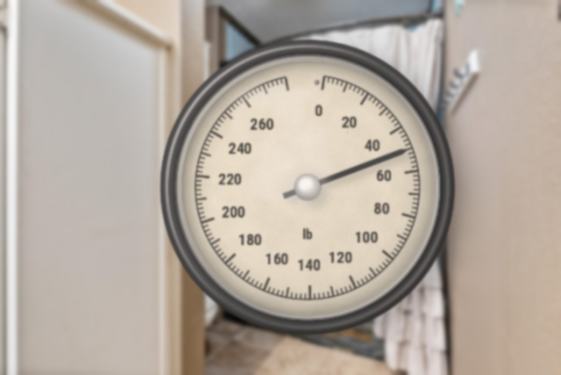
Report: 50,lb
